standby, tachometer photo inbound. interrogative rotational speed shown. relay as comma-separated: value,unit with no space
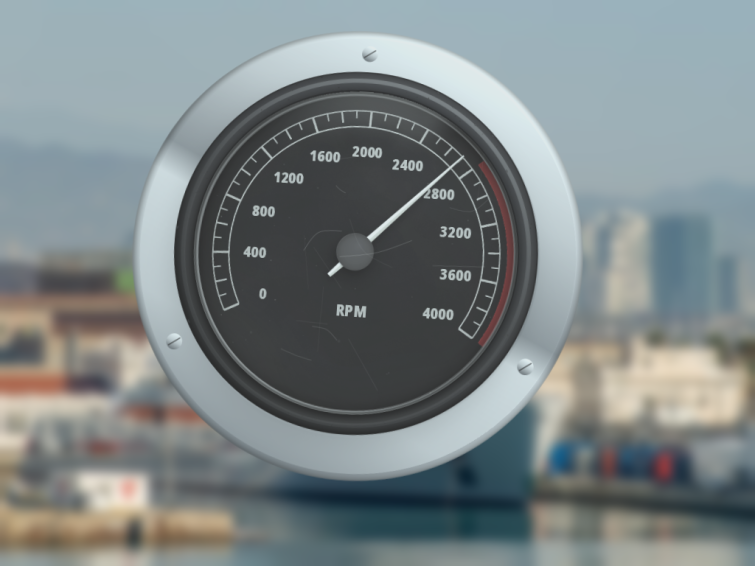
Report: 2700,rpm
